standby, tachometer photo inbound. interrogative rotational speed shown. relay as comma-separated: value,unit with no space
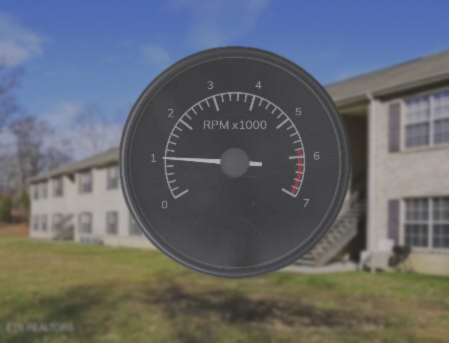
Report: 1000,rpm
